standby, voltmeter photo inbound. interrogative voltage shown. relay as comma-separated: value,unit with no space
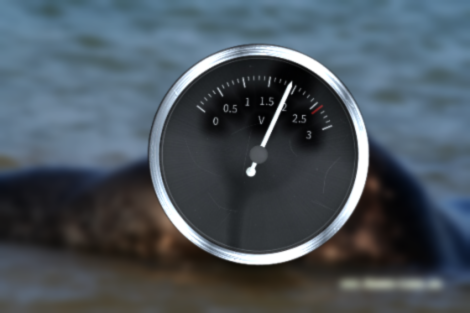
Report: 1.9,V
